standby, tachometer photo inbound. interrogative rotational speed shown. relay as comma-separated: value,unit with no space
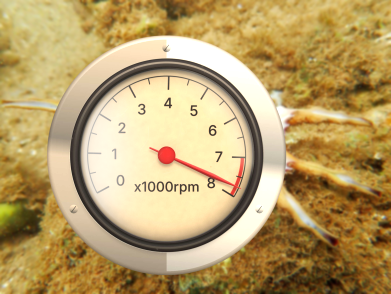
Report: 7750,rpm
